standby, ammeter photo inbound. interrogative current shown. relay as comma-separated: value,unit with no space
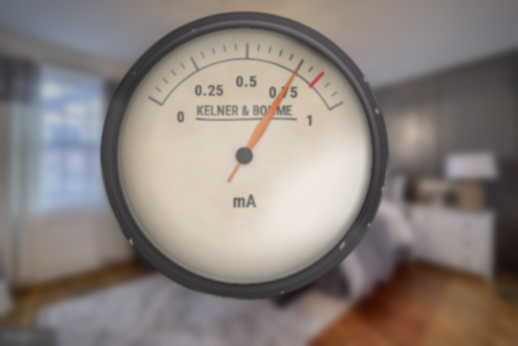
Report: 0.75,mA
